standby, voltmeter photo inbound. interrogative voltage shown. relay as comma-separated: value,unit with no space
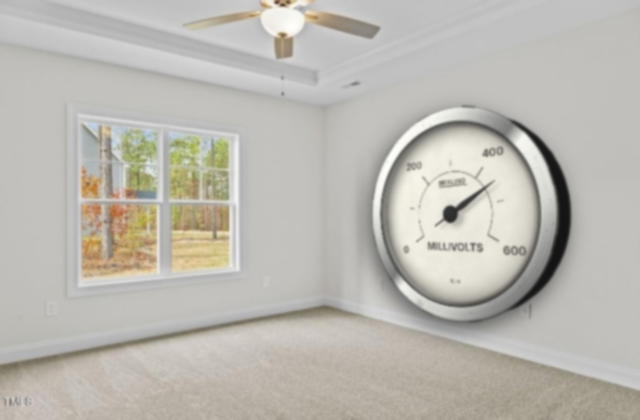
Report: 450,mV
